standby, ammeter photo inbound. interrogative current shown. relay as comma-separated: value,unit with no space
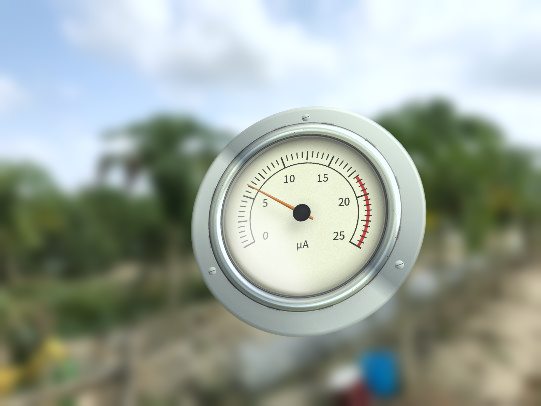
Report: 6,µA
